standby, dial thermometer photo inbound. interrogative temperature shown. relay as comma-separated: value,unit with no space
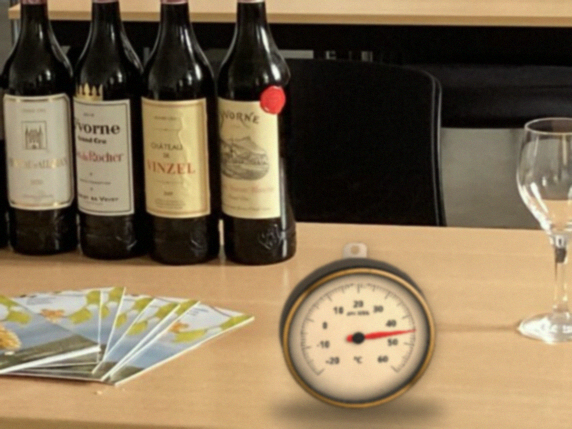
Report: 45,°C
